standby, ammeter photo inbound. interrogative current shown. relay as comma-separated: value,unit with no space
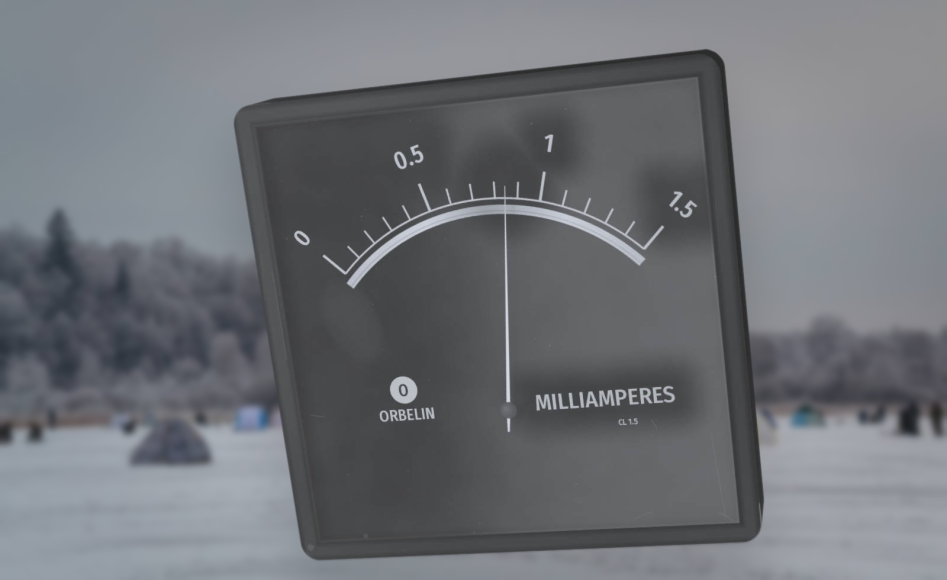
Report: 0.85,mA
